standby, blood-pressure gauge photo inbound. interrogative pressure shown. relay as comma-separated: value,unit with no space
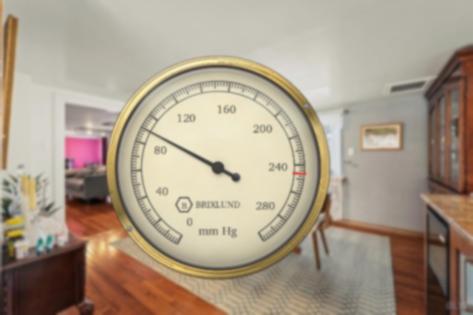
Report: 90,mmHg
